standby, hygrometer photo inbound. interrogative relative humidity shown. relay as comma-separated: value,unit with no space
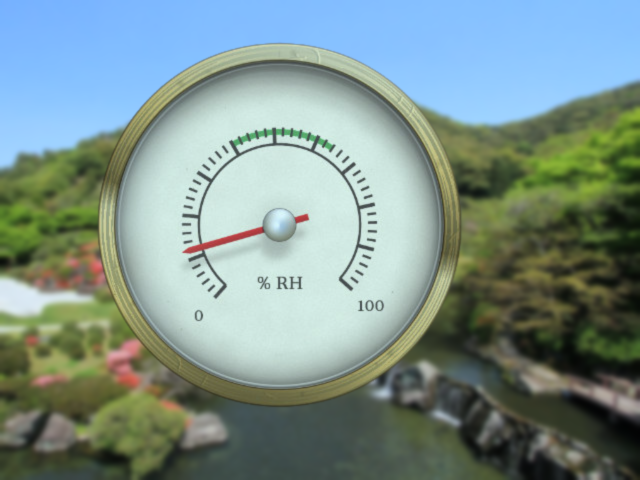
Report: 12,%
